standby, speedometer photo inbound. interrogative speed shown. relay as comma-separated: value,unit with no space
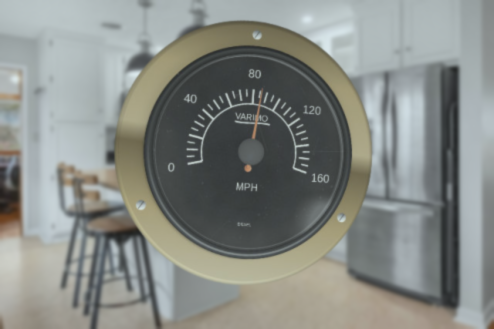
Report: 85,mph
